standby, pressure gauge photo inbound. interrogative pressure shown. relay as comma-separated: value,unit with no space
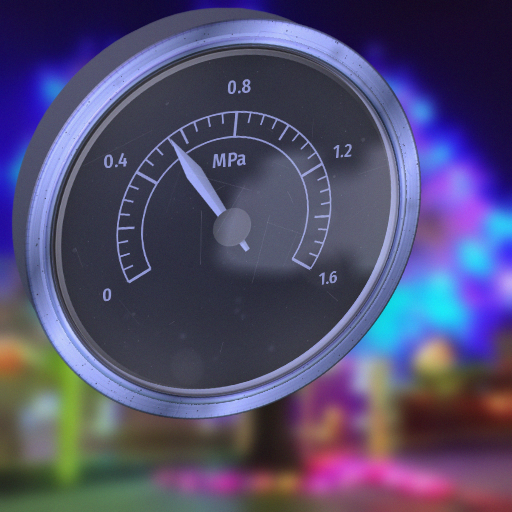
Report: 0.55,MPa
